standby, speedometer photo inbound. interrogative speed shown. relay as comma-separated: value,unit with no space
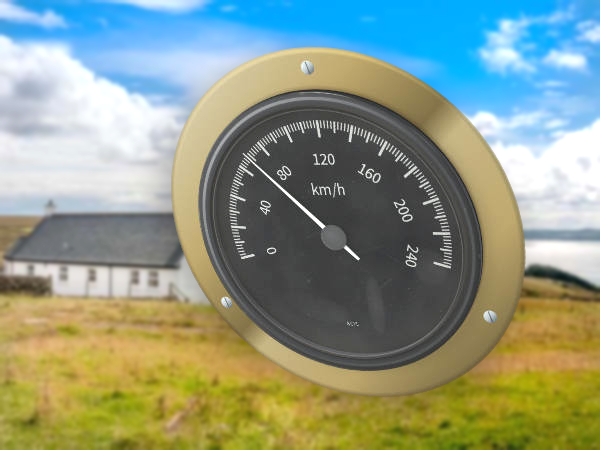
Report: 70,km/h
